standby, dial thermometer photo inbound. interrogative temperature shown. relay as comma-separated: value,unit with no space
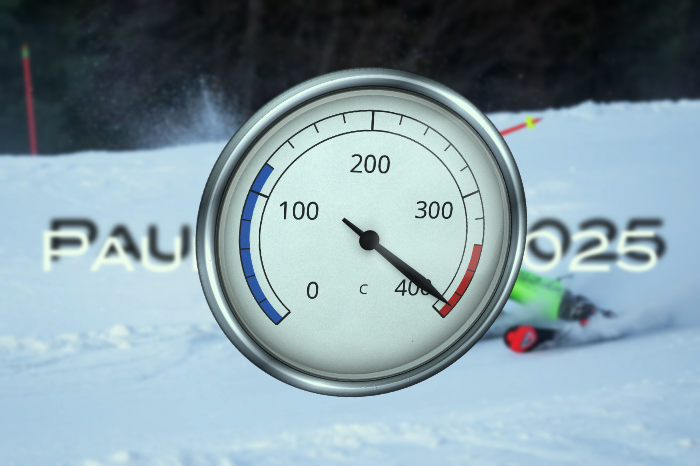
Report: 390,°C
